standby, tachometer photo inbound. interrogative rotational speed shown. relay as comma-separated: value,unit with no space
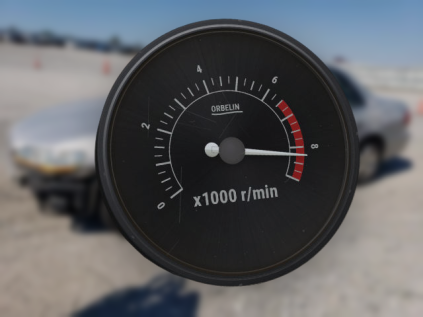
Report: 8250,rpm
